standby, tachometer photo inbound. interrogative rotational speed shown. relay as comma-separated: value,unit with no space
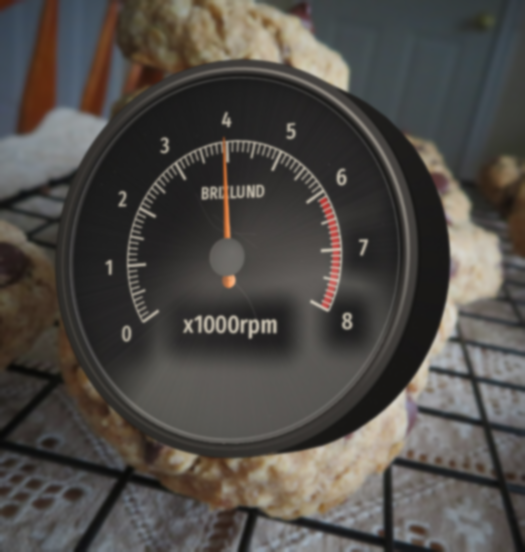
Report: 4000,rpm
